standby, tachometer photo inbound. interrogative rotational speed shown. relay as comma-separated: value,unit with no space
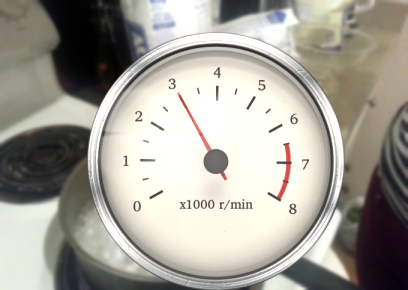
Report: 3000,rpm
